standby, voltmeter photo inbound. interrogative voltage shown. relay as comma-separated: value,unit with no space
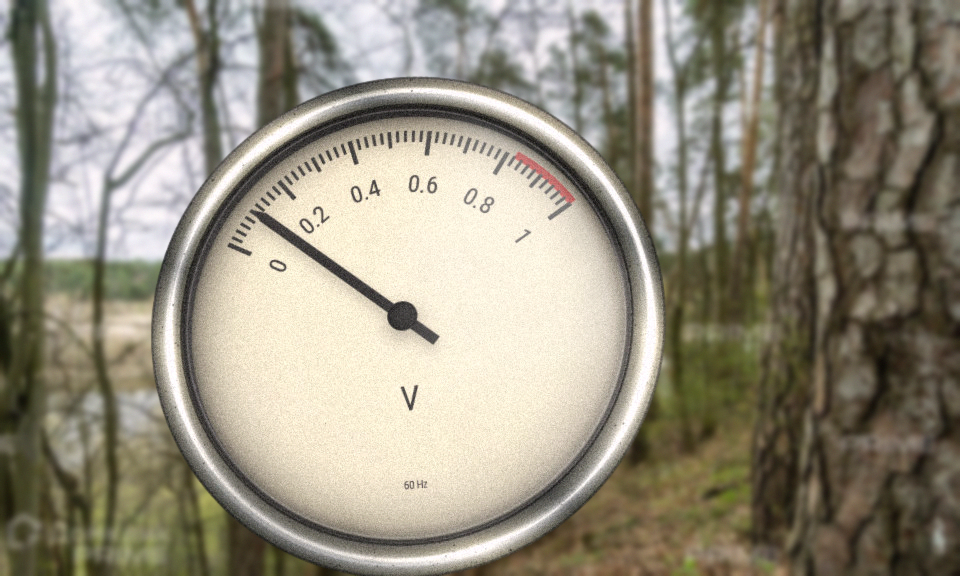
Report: 0.1,V
